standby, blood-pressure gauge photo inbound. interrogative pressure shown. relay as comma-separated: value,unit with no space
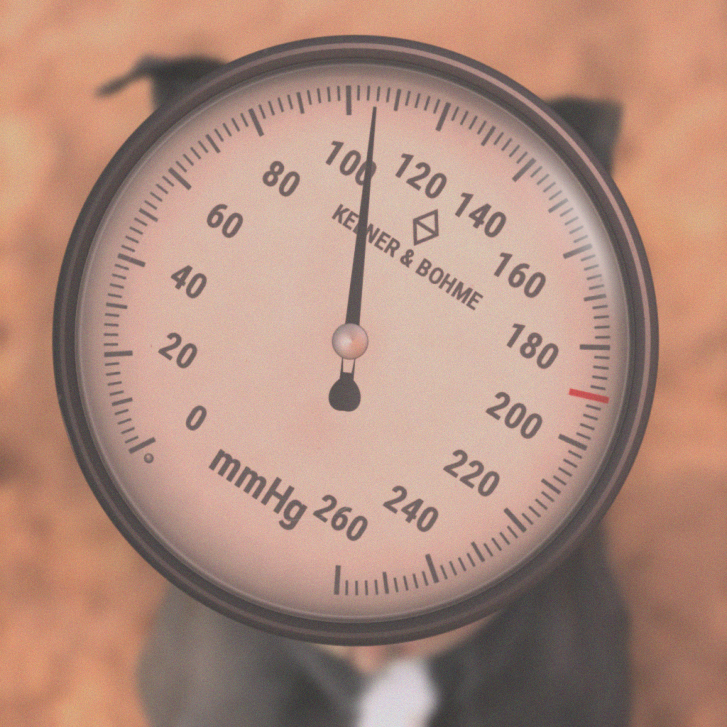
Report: 106,mmHg
